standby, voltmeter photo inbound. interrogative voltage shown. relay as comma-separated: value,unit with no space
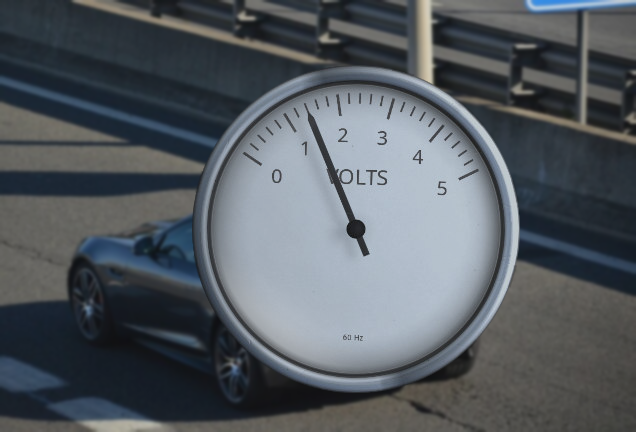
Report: 1.4,V
